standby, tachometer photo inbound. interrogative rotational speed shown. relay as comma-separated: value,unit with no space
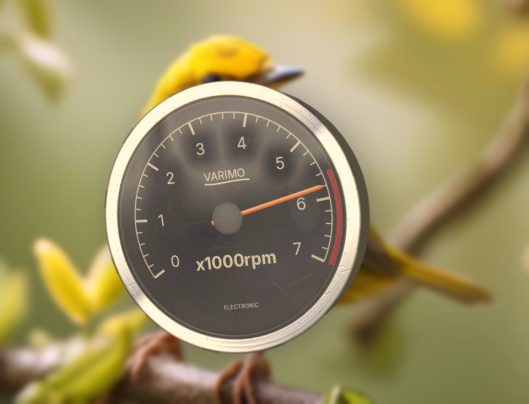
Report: 5800,rpm
